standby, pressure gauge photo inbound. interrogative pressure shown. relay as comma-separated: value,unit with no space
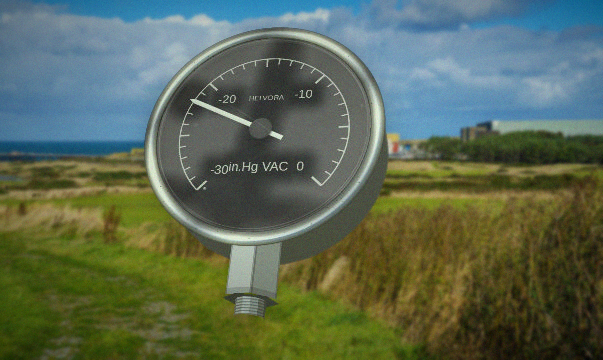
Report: -22,inHg
